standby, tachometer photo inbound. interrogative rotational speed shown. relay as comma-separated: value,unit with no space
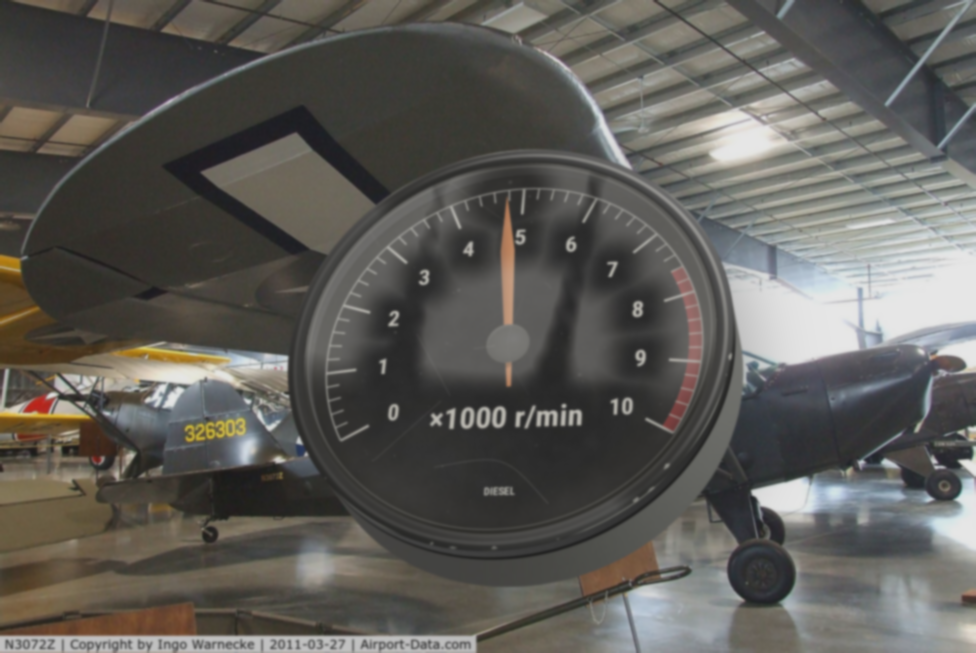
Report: 4800,rpm
